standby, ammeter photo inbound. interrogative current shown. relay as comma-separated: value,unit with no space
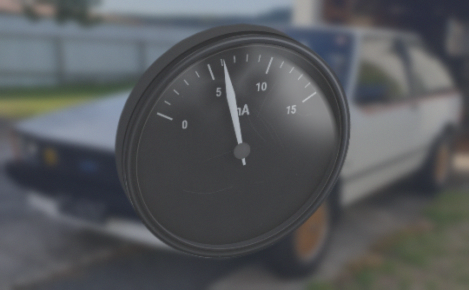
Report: 6,mA
